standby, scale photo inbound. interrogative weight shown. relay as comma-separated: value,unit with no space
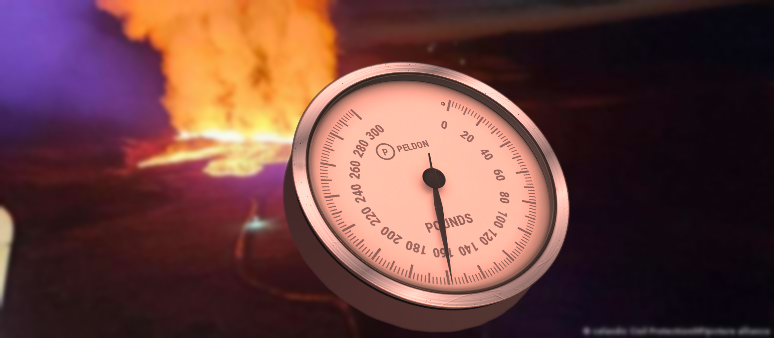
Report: 160,lb
